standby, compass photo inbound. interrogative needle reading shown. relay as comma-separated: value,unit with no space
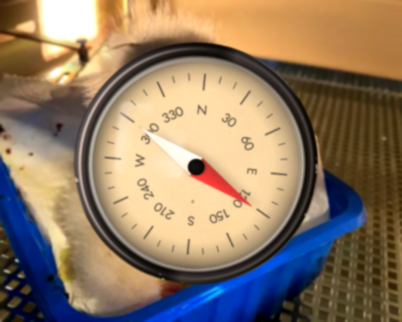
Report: 120,°
